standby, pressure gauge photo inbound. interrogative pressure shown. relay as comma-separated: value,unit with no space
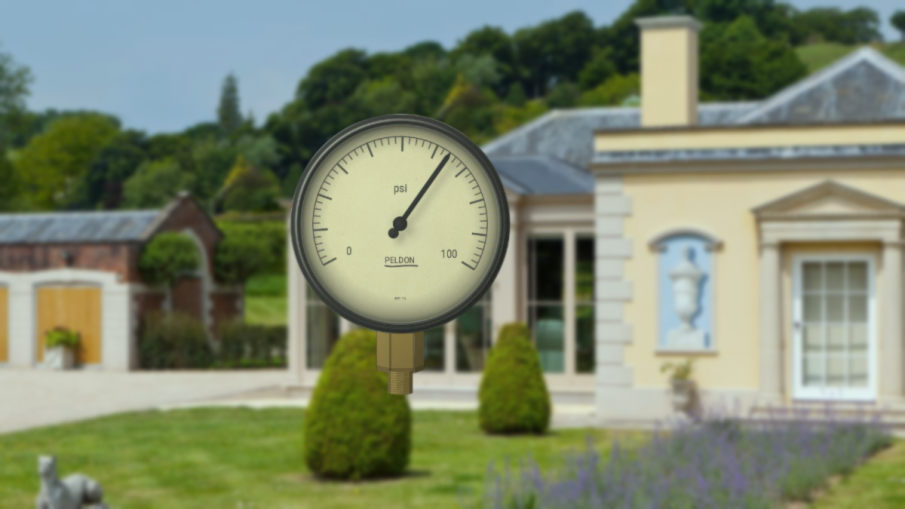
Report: 64,psi
